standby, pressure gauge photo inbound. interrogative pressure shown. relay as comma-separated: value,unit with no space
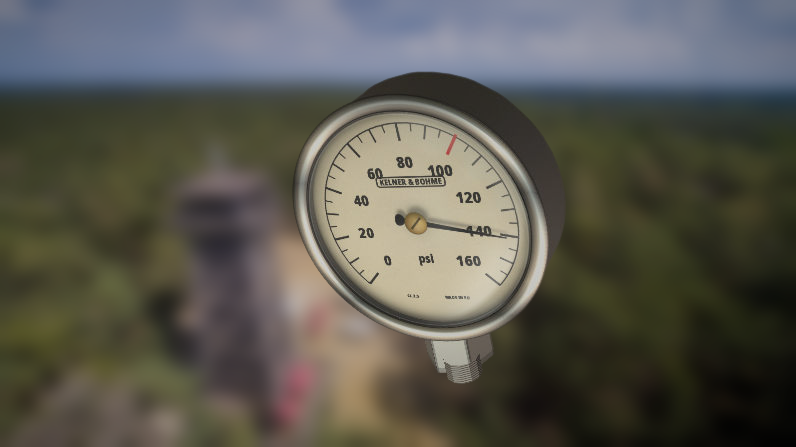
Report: 140,psi
